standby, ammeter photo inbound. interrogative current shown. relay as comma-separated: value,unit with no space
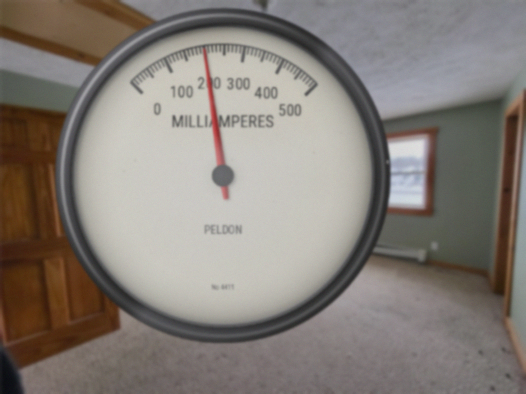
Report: 200,mA
